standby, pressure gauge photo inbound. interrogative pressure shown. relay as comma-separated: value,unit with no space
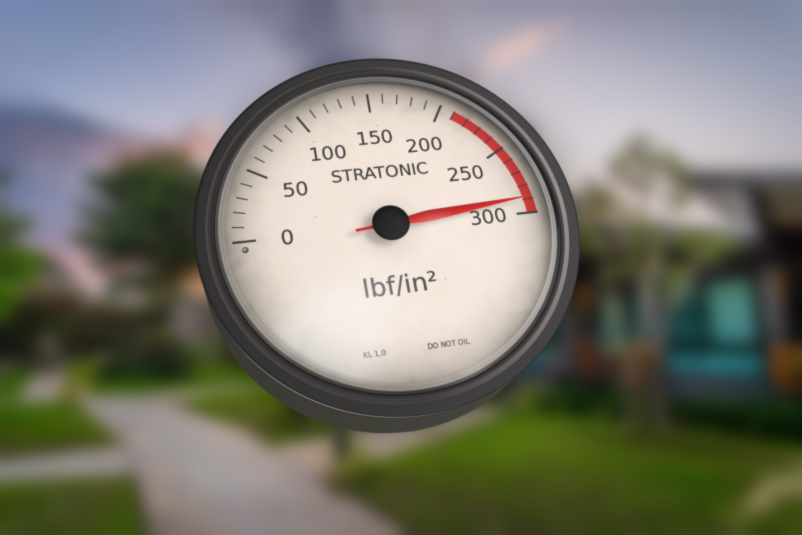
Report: 290,psi
